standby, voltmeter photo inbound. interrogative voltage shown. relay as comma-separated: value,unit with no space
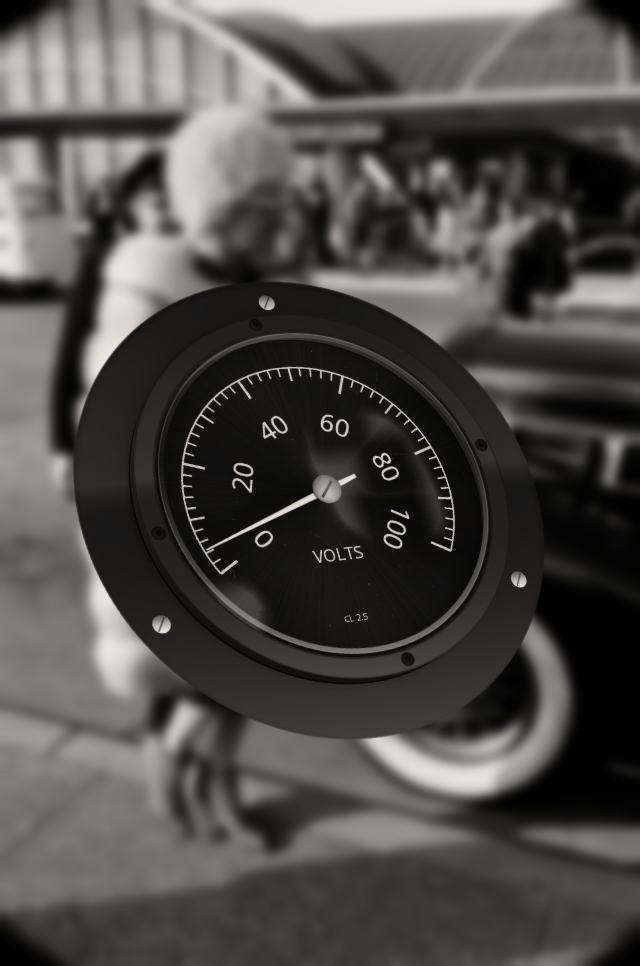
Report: 4,V
